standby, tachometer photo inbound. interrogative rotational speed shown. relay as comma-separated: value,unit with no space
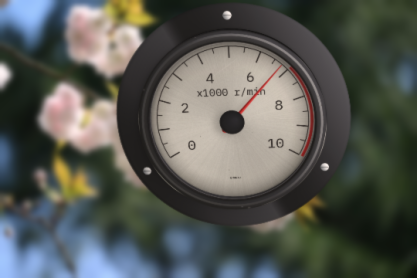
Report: 6750,rpm
